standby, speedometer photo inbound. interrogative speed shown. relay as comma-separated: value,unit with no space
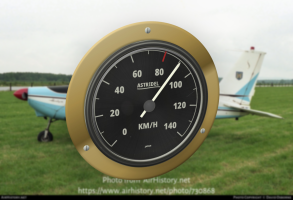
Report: 90,km/h
